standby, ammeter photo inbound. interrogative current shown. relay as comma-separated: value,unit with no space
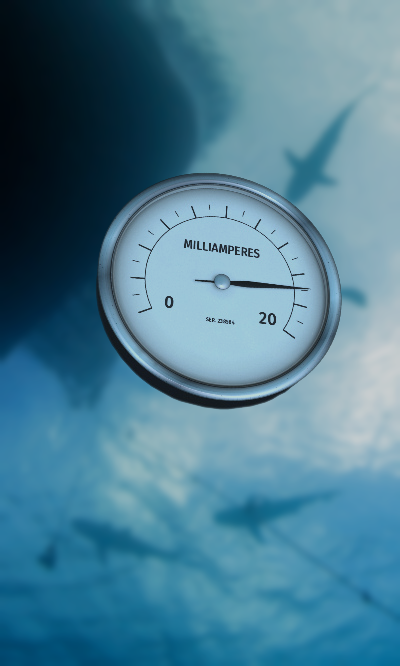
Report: 17,mA
